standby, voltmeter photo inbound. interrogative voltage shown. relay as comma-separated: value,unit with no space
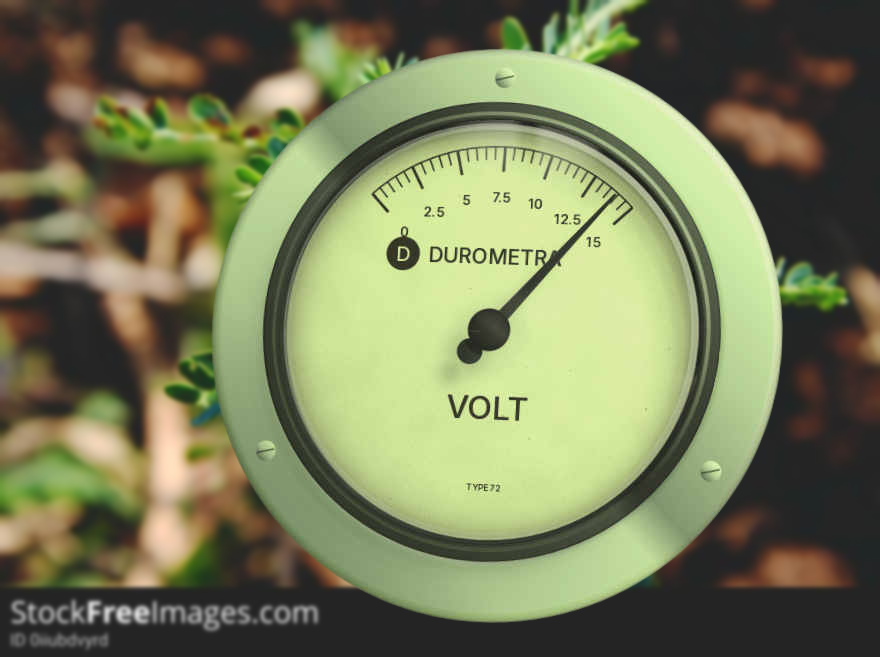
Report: 14,V
